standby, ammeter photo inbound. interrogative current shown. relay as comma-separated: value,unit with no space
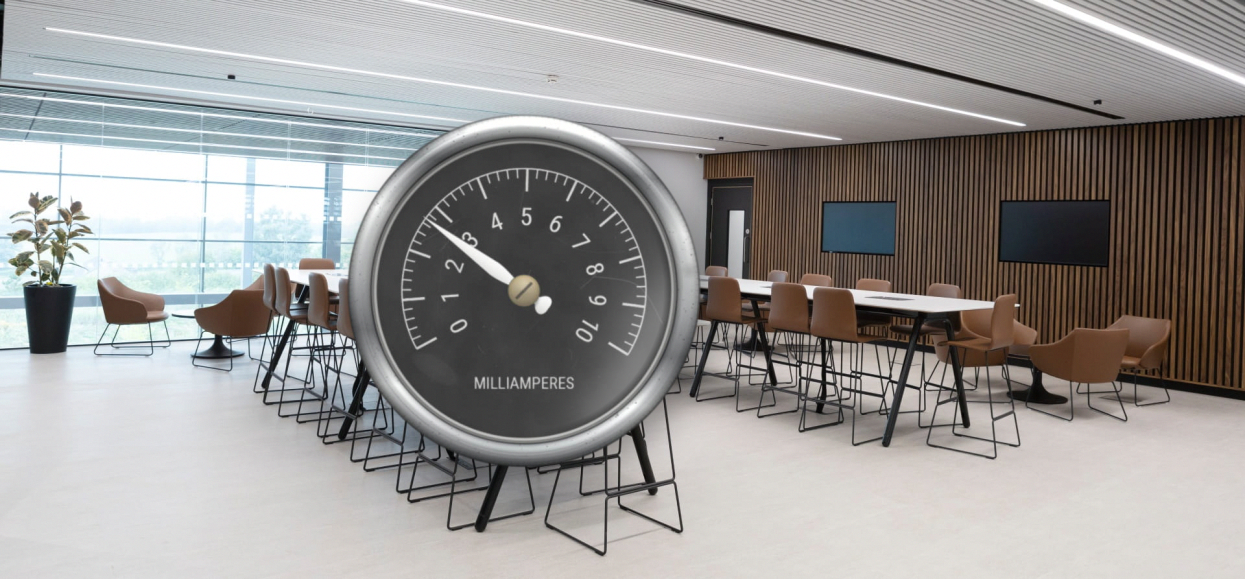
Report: 2.7,mA
